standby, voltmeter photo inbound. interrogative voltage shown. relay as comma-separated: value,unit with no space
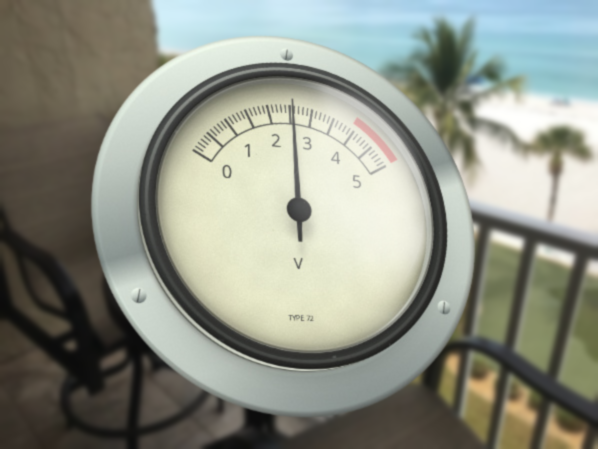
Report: 2.5,V
